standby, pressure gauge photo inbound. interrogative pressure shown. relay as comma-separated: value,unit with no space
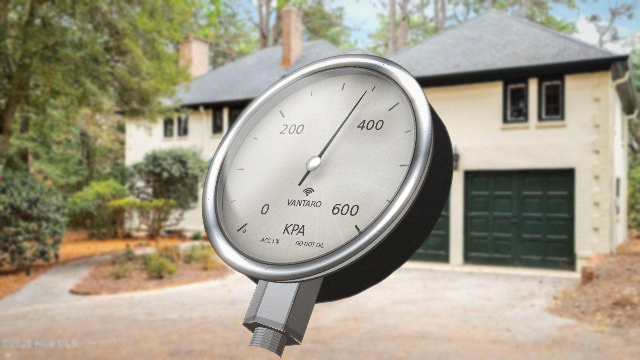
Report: 350,kPa
